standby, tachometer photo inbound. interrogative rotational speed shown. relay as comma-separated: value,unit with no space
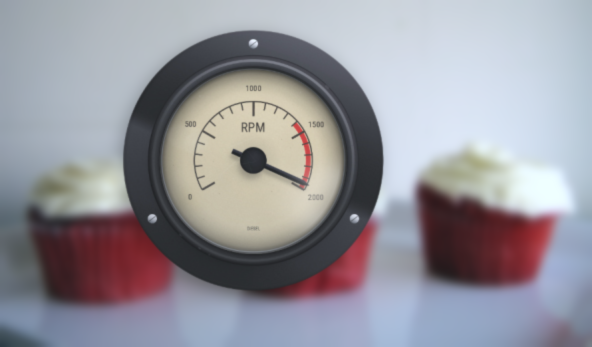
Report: 1950,rpm
